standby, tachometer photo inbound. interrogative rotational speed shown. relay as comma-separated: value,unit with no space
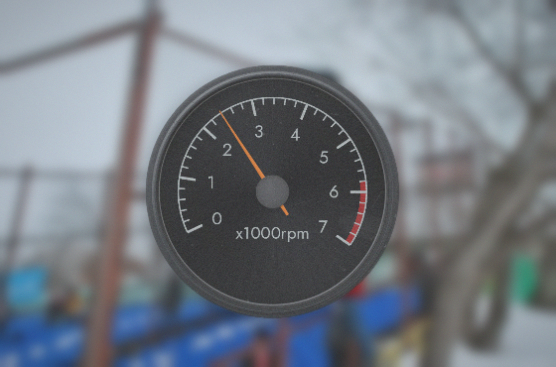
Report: 2400,rpm
